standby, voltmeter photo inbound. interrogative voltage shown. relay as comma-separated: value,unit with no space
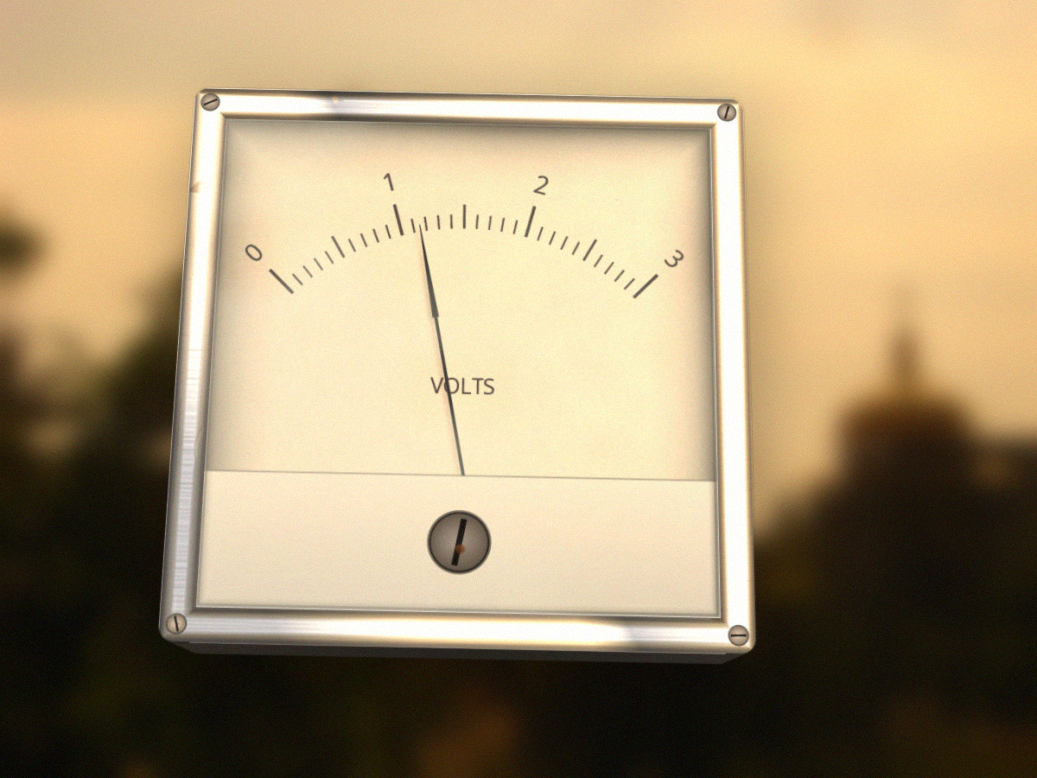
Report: 1.15,V
